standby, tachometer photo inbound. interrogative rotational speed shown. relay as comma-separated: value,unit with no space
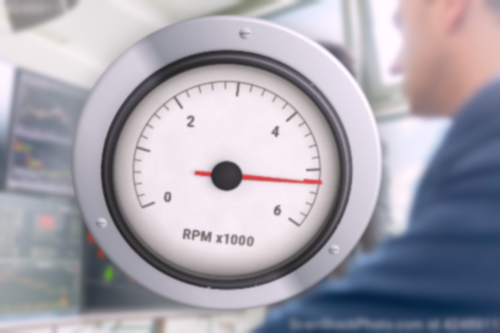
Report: 5200,rpm
